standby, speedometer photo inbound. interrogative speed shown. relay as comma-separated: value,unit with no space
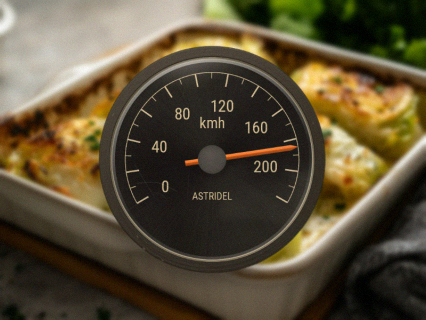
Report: 185,km/h
